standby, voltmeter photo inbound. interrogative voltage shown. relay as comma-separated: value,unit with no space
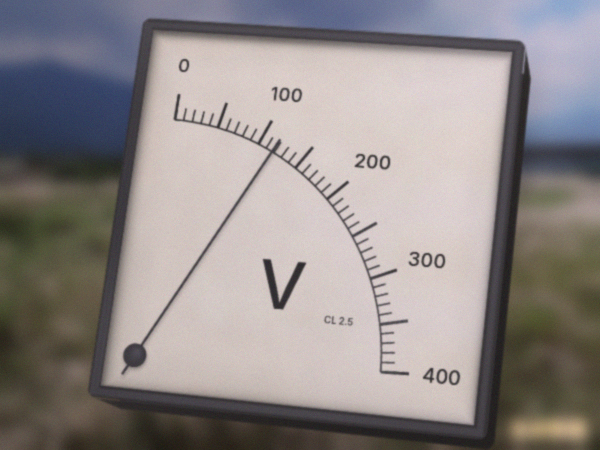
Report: 120,V
